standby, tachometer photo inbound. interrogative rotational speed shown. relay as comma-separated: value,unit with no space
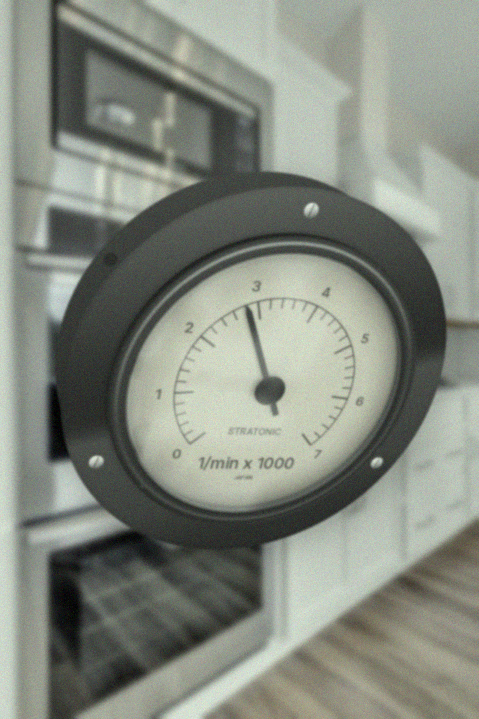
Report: 2800,rpm
